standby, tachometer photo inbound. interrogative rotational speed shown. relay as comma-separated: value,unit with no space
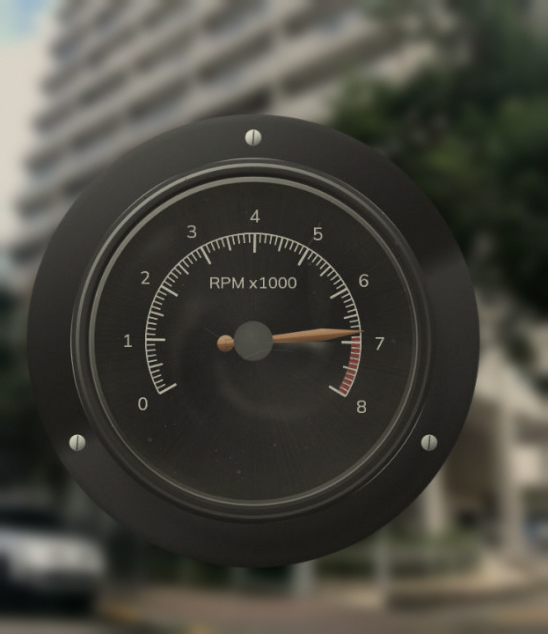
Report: 6800,rpm
